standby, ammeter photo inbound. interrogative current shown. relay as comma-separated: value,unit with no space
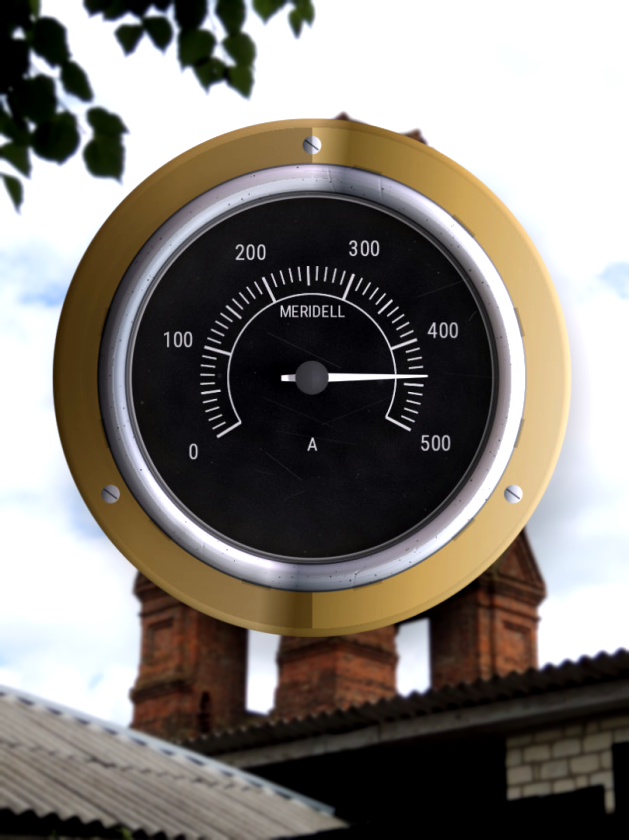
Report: 440,A
